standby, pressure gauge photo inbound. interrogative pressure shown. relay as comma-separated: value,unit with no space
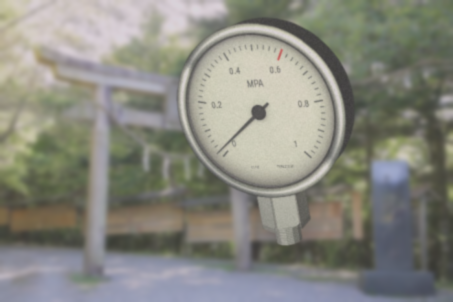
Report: 0.02,MPa
